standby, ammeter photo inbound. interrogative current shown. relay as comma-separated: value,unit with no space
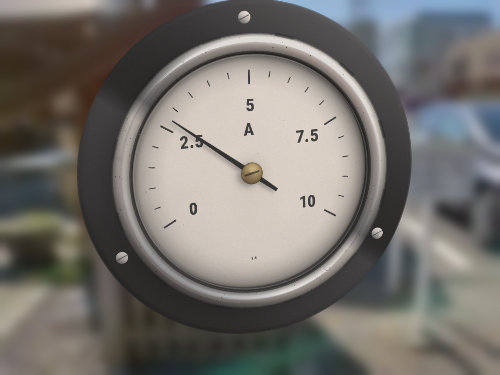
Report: 2.75,A
